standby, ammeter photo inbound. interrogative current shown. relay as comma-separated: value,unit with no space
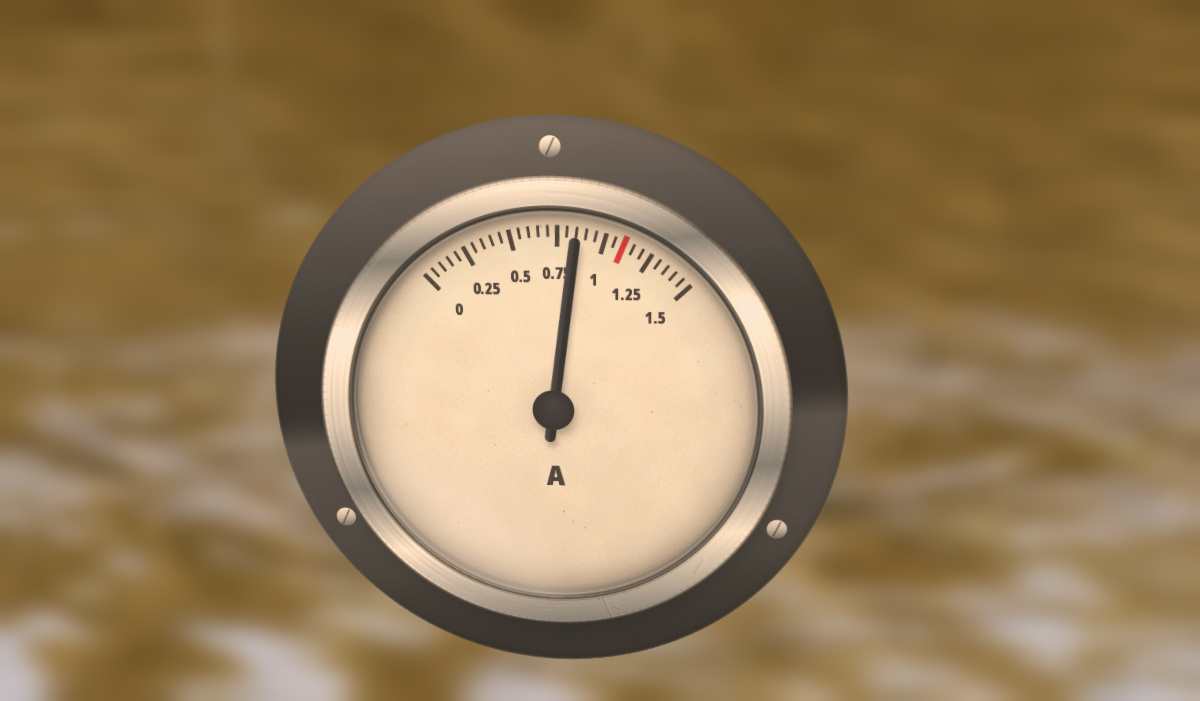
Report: 0.85,A
